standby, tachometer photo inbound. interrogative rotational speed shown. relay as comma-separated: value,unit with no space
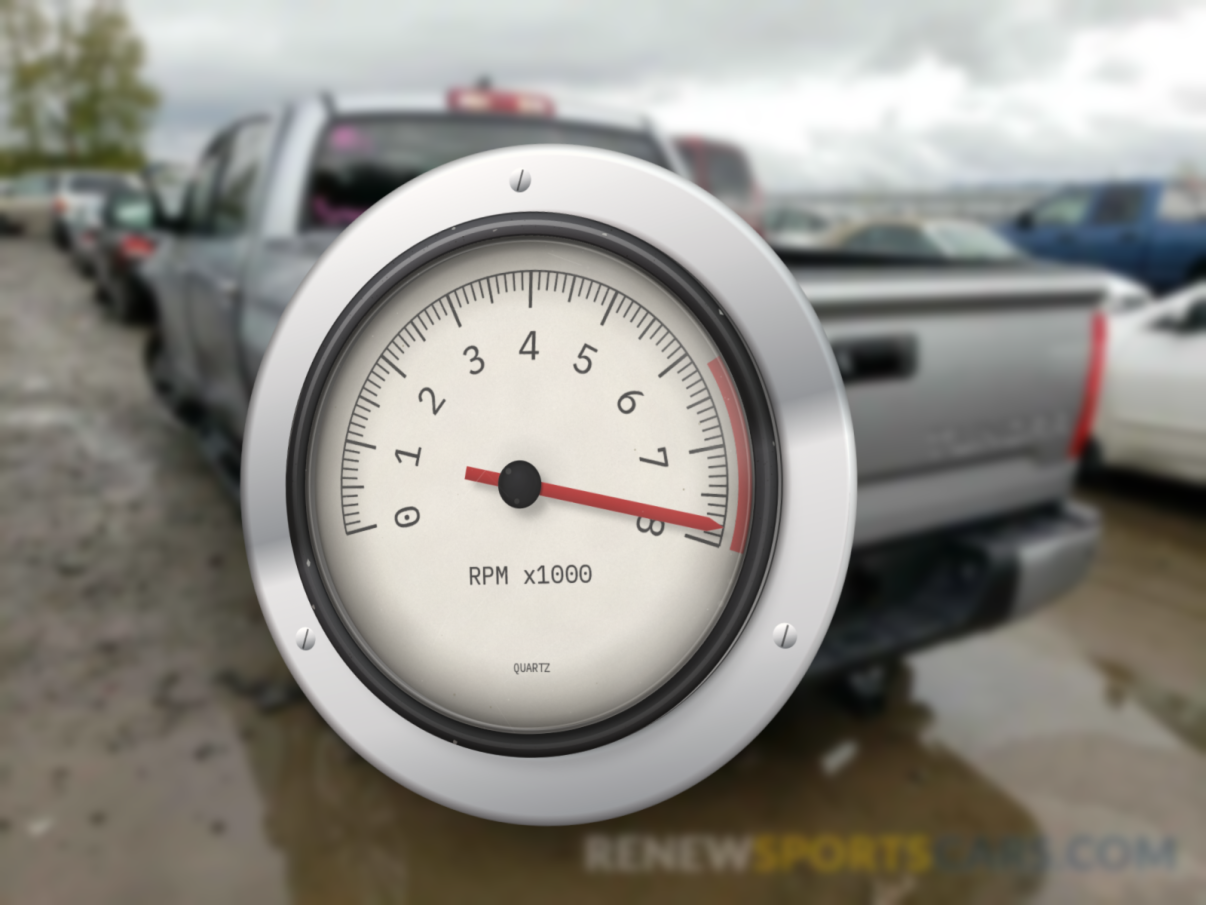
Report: 7800,rpm
